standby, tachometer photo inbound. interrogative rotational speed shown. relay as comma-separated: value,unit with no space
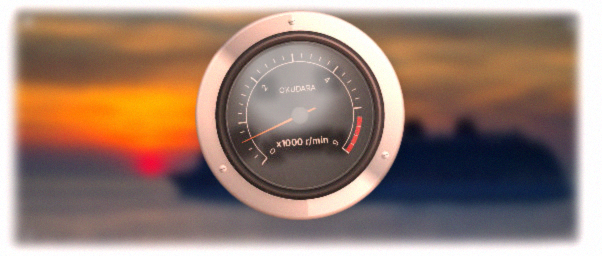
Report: 600,rpm
